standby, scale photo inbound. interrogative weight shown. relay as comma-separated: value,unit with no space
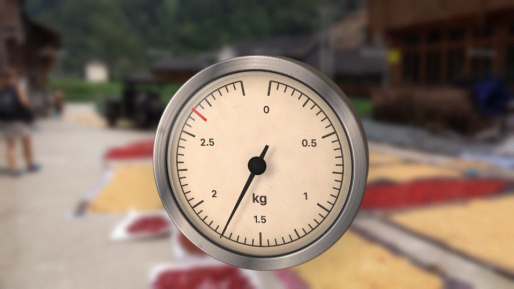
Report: 1.75,kg
